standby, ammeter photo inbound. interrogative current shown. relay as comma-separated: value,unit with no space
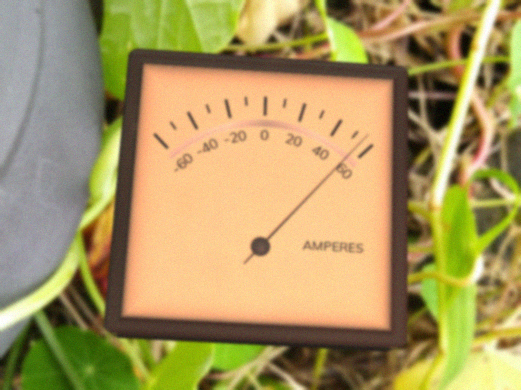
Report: 55,A
